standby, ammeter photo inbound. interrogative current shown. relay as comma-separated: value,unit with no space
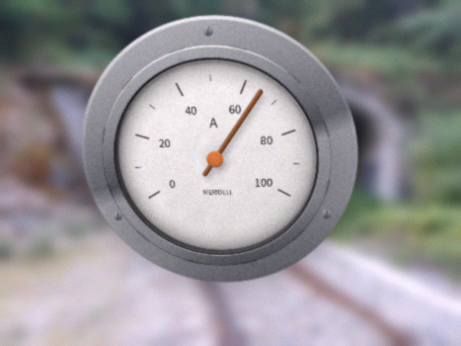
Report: 65,A
